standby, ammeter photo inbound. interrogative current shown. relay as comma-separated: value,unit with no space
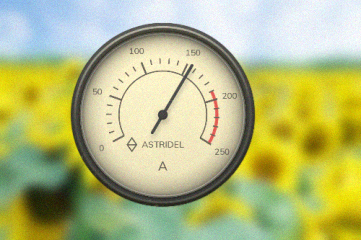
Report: 155,A
